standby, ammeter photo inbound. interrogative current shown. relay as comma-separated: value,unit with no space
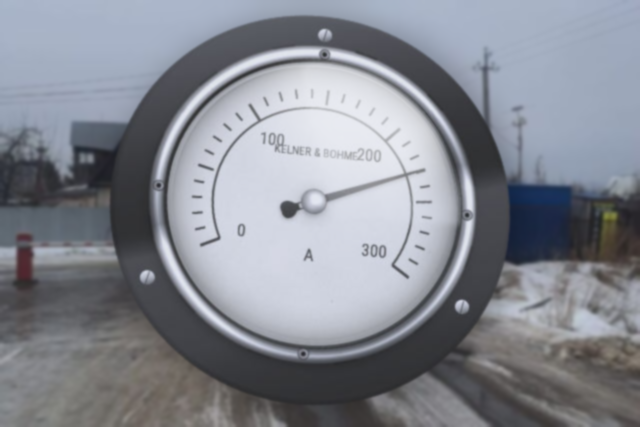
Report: 230,A
